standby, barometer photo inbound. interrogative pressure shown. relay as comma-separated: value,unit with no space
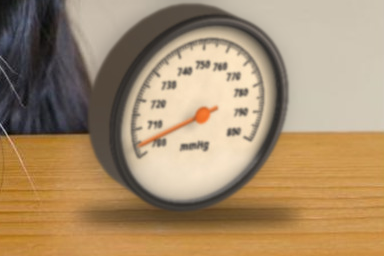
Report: 705,mmHg
